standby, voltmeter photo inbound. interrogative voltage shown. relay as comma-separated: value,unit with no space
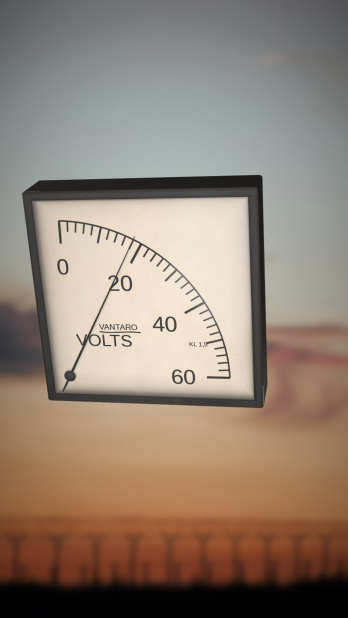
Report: 18,V
